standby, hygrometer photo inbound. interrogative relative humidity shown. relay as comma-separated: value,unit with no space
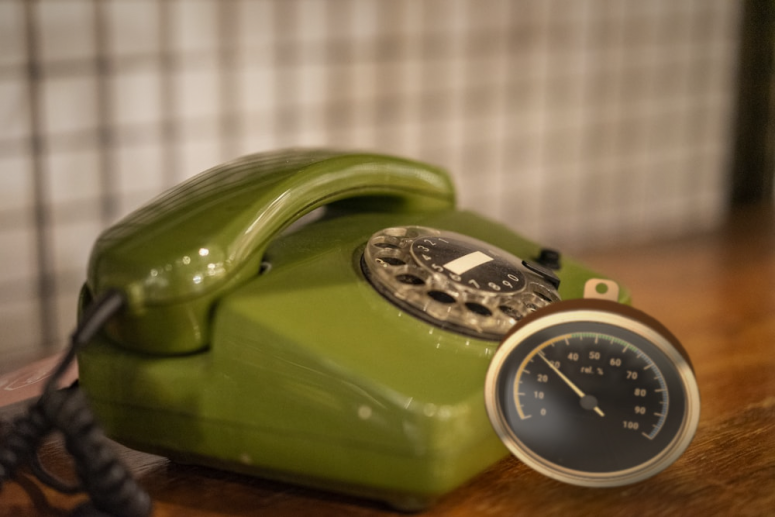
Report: 30,%
